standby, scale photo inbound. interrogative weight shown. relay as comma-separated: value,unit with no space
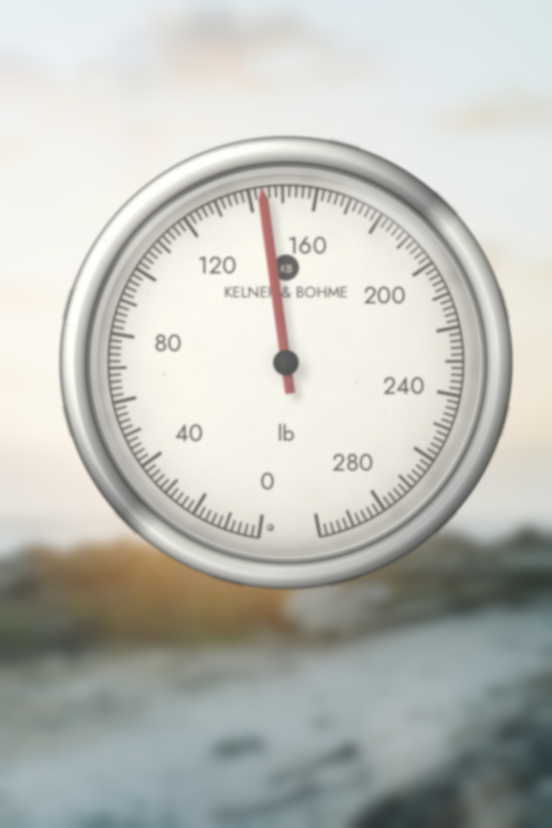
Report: 144,lb
